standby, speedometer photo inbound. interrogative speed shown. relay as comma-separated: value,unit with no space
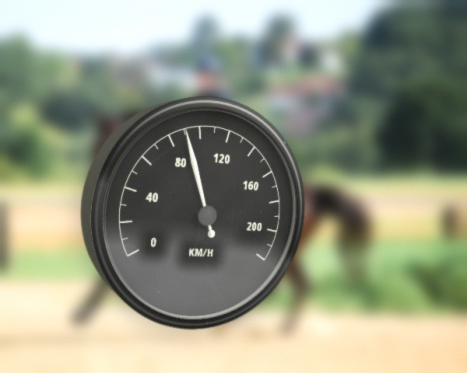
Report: 90,km/h
